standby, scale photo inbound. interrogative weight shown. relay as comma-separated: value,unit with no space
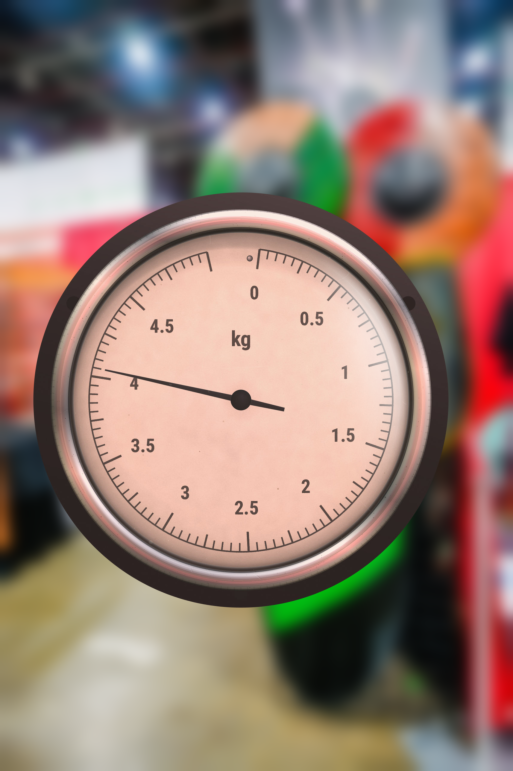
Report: 4.05,kg
